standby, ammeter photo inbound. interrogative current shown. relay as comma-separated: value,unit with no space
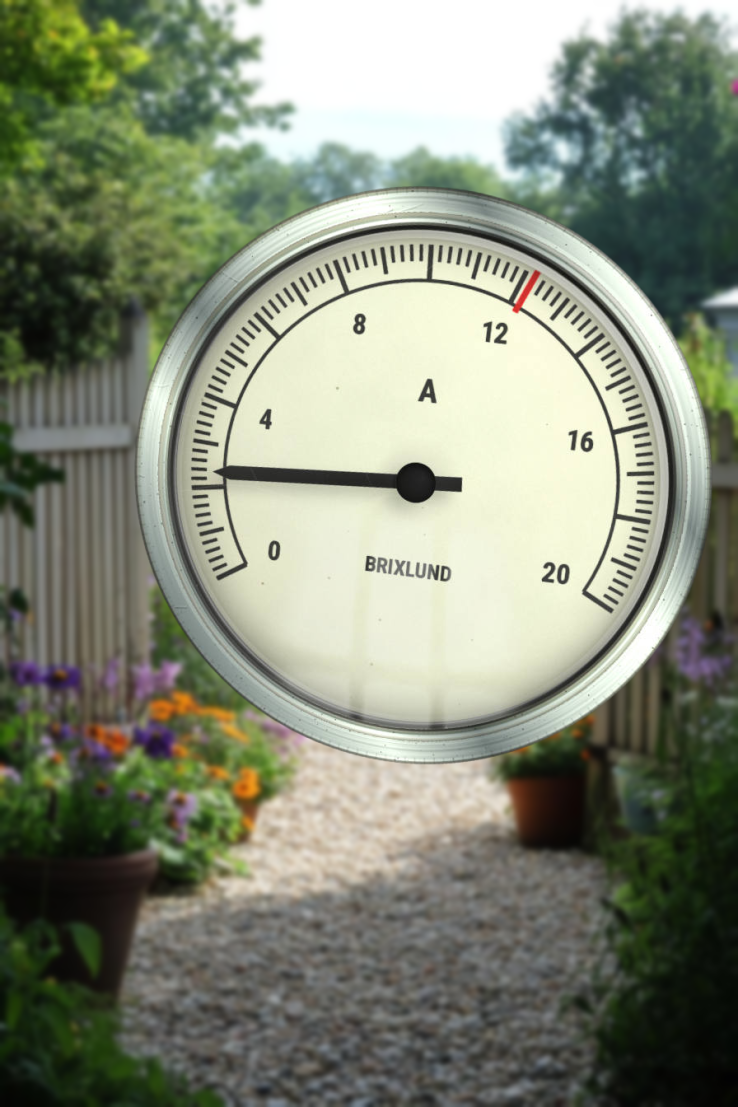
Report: 2.4,A
